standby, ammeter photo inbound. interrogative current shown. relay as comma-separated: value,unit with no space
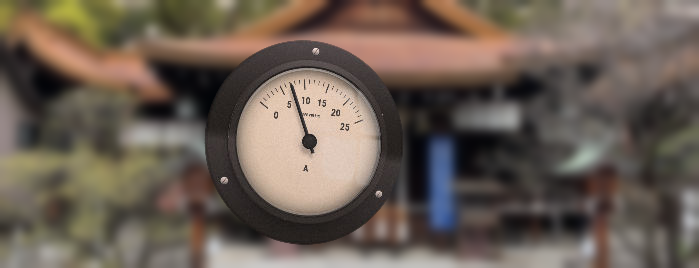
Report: 7,A
